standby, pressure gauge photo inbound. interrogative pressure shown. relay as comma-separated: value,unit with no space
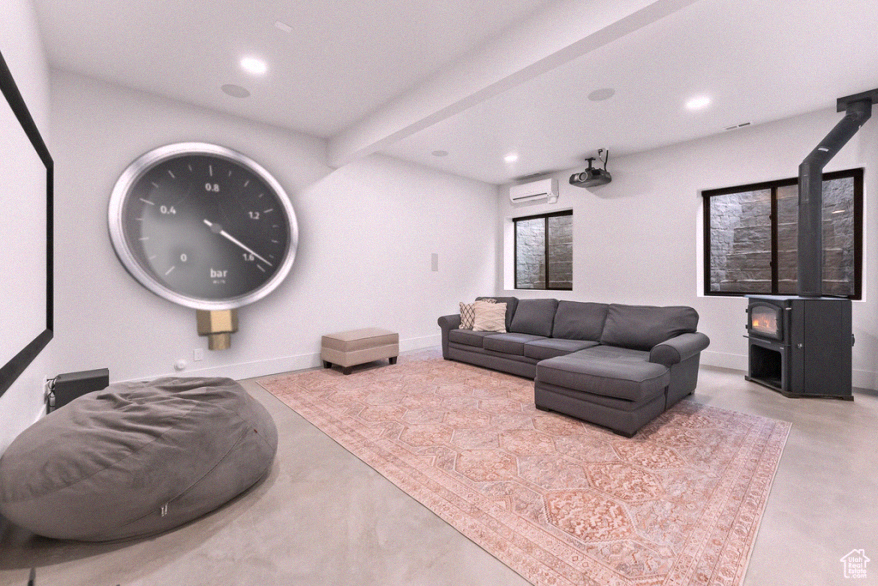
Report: 1.55,bar
